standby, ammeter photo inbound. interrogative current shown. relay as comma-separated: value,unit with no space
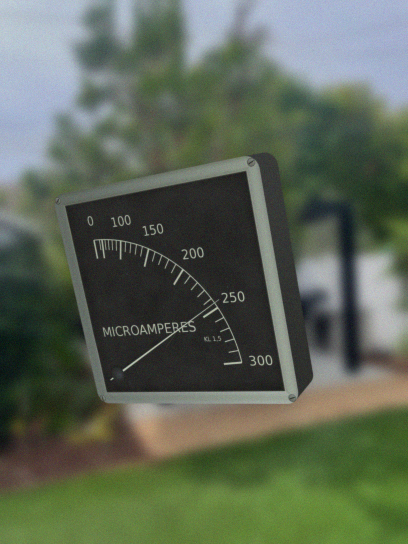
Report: 245,µA
